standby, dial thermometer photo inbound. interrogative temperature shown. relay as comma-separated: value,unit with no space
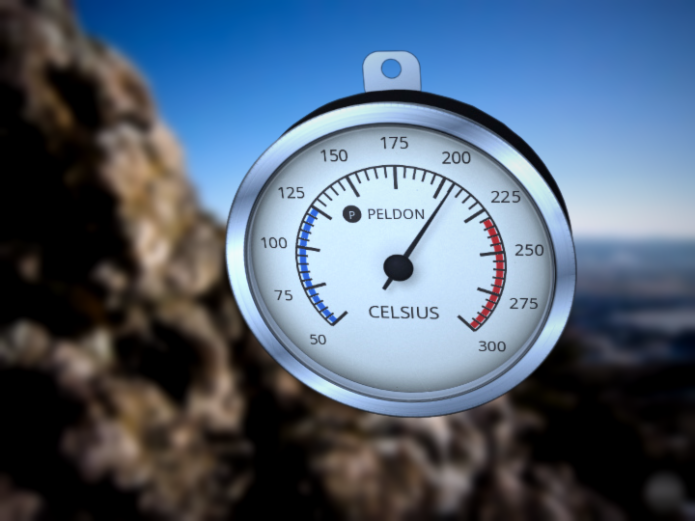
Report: 205,°C
